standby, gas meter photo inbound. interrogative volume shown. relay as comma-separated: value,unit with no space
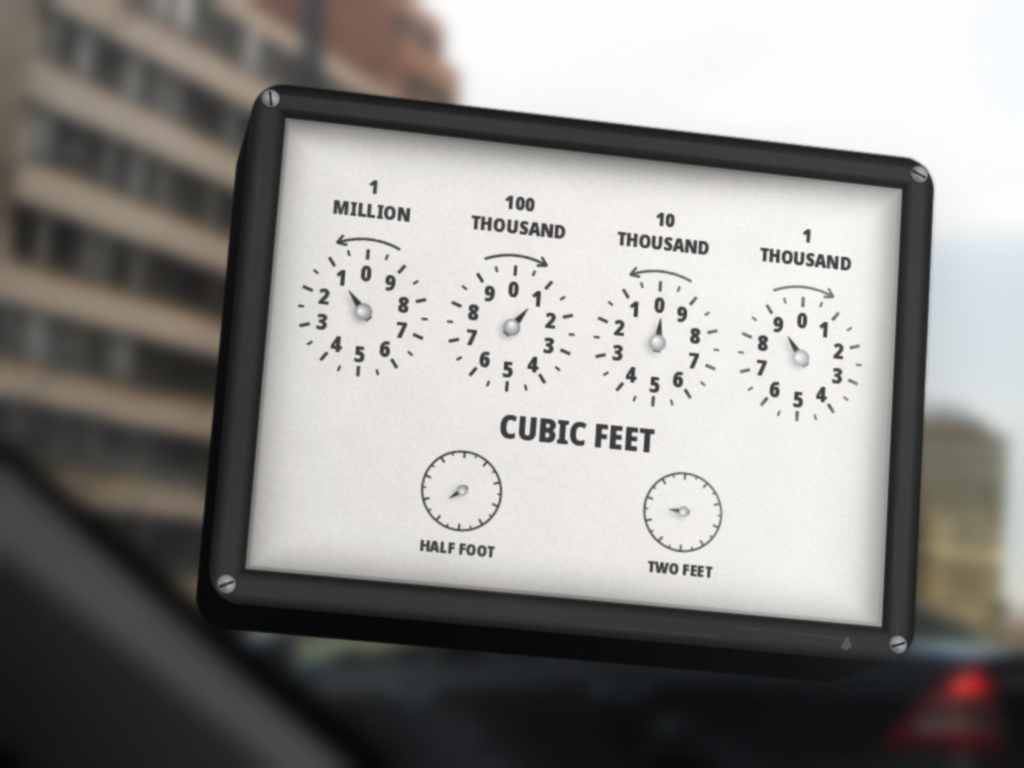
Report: 109900,ft³
